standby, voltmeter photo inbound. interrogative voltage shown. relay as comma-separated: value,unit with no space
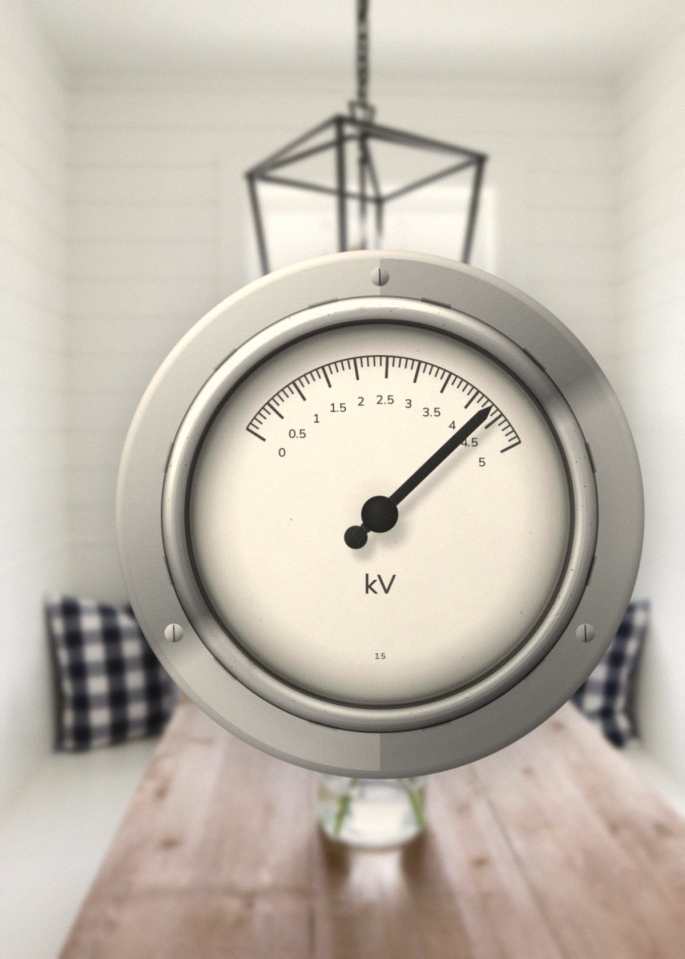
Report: 4.3,kV
